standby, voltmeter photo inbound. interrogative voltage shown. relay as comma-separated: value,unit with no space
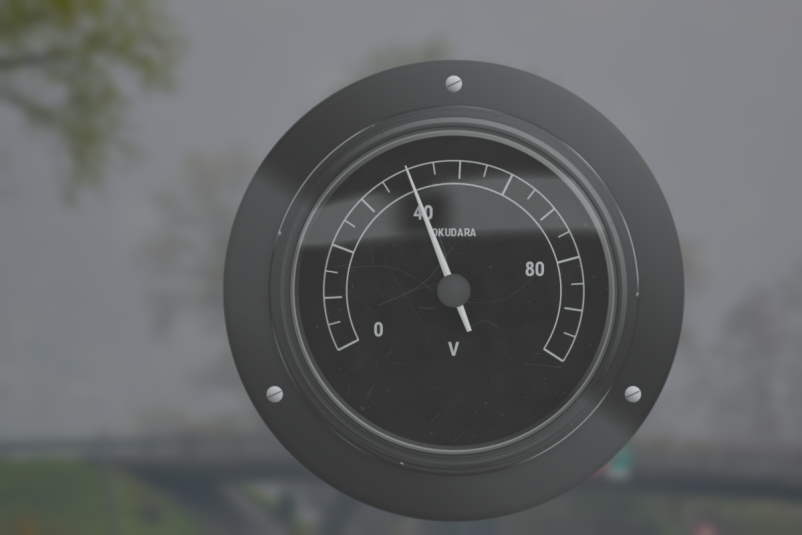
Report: 40,V
